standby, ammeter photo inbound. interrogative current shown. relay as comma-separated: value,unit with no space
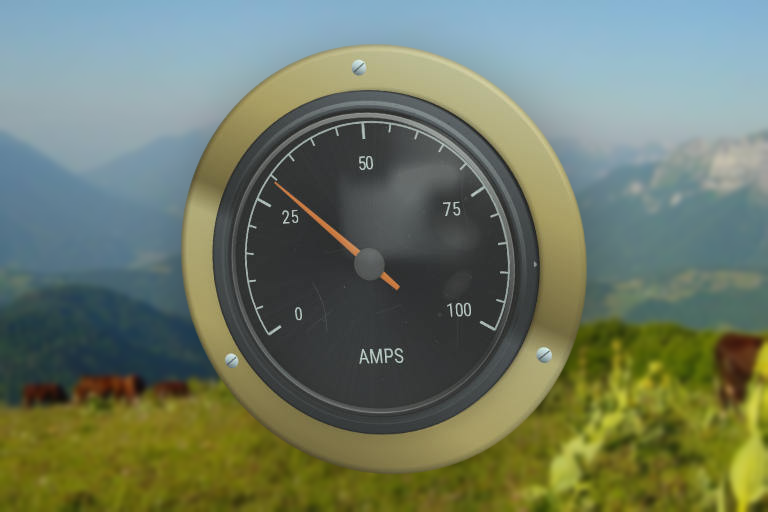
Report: 30,A
